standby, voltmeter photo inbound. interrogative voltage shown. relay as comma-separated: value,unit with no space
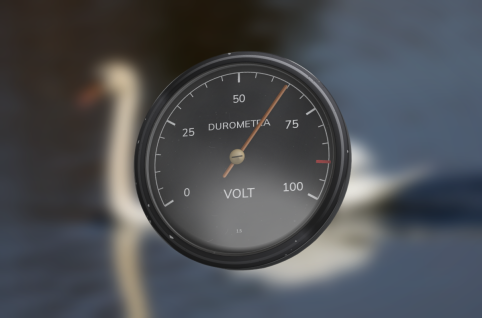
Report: 65,V
